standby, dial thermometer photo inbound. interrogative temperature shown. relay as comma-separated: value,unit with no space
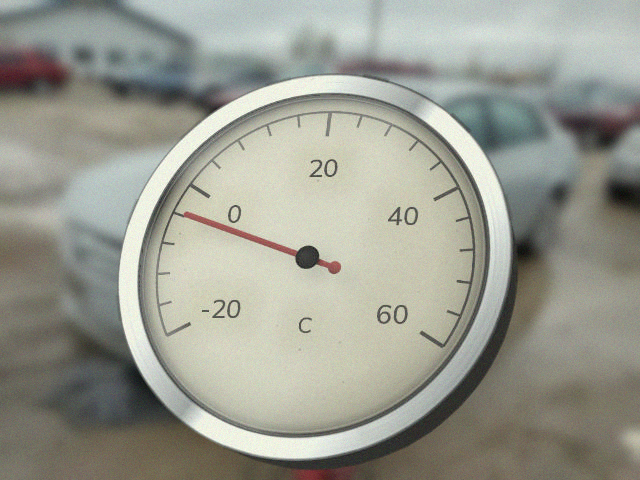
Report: -4,°C
